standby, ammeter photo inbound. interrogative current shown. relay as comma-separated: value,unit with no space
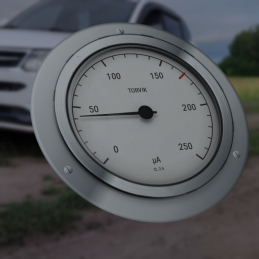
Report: 40,µA
